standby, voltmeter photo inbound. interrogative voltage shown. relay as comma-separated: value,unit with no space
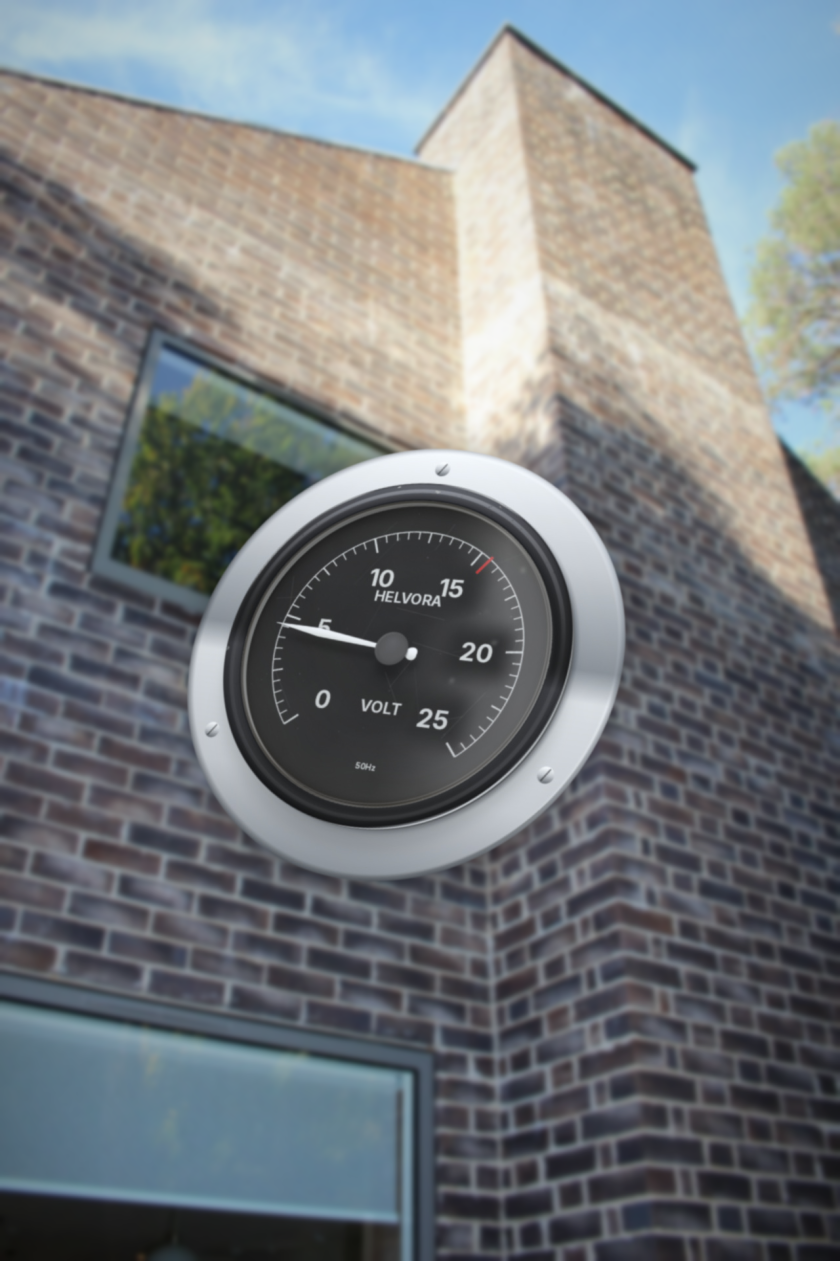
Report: 4.5,V
